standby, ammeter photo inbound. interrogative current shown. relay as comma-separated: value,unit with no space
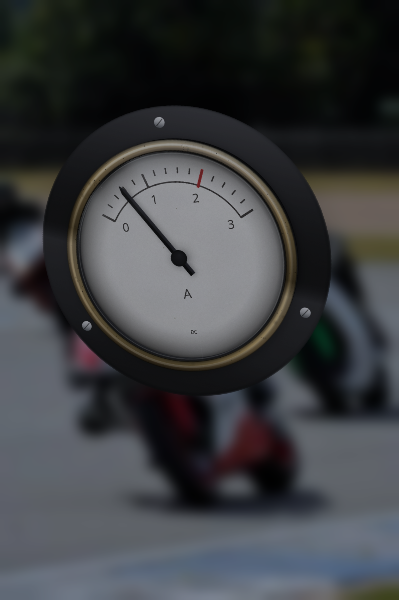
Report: 0.6,A
